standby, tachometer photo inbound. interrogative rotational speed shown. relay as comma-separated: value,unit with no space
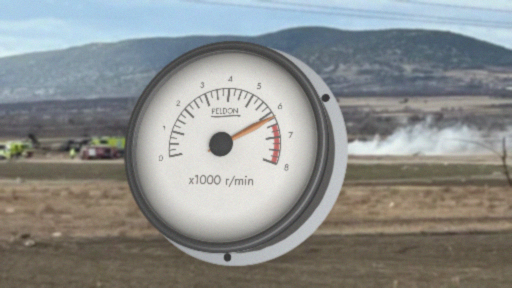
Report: 6250,rpm
